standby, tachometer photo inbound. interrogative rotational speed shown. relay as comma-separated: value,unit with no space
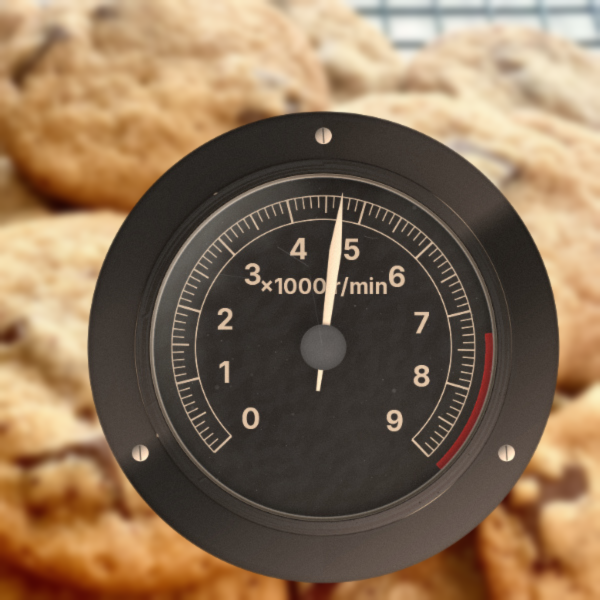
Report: 4700,rpm
